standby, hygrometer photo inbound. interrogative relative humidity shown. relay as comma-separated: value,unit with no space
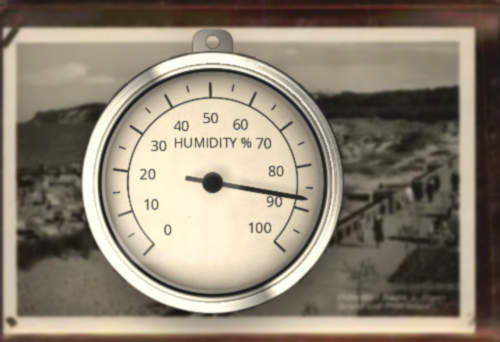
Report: 87.5,%
